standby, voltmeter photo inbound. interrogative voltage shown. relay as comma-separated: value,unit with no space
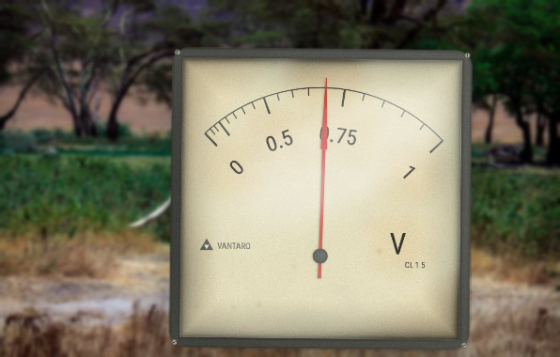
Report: 0.7,V
